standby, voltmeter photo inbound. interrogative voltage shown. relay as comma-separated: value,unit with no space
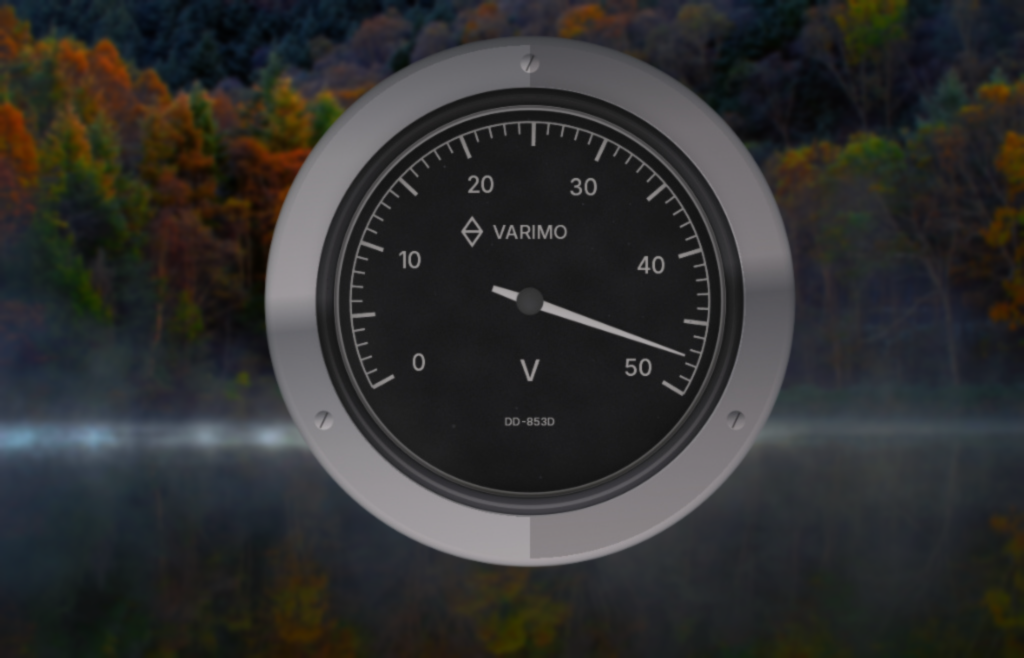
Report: 47.5,V
